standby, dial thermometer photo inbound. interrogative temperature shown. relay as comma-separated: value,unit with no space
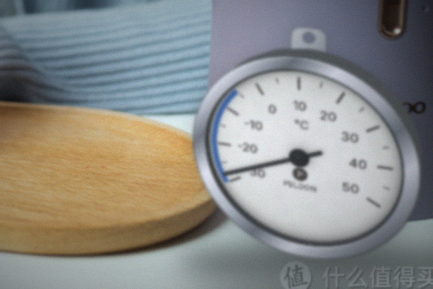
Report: -27.5,°C
